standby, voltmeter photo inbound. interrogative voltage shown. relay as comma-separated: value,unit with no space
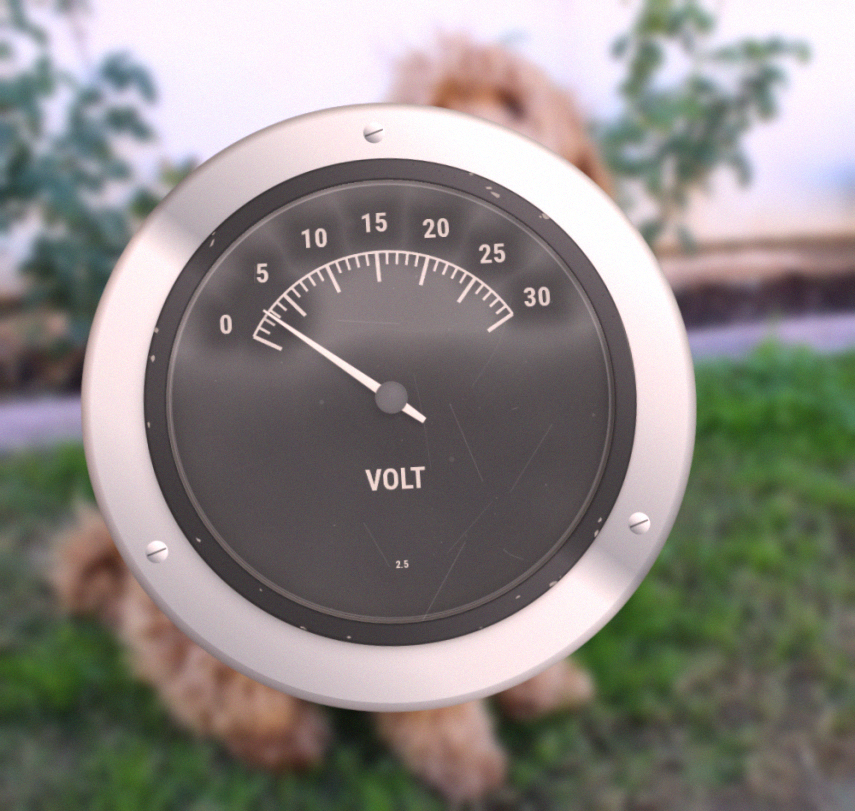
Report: 2.5,V
